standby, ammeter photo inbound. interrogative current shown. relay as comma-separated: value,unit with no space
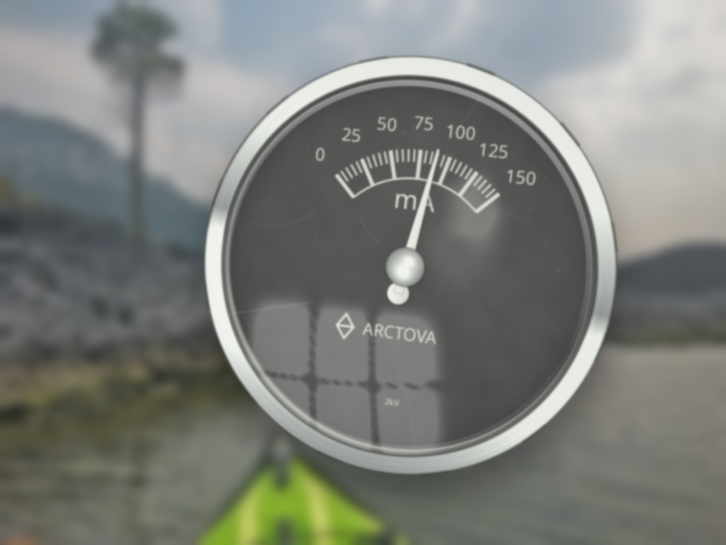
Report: 90,mA
